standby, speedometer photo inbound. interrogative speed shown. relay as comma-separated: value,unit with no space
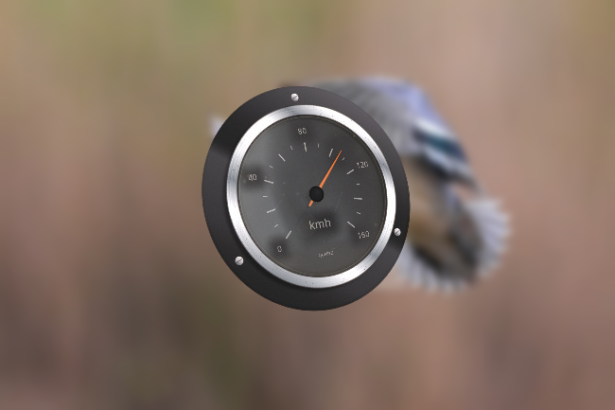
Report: 105,km/h
